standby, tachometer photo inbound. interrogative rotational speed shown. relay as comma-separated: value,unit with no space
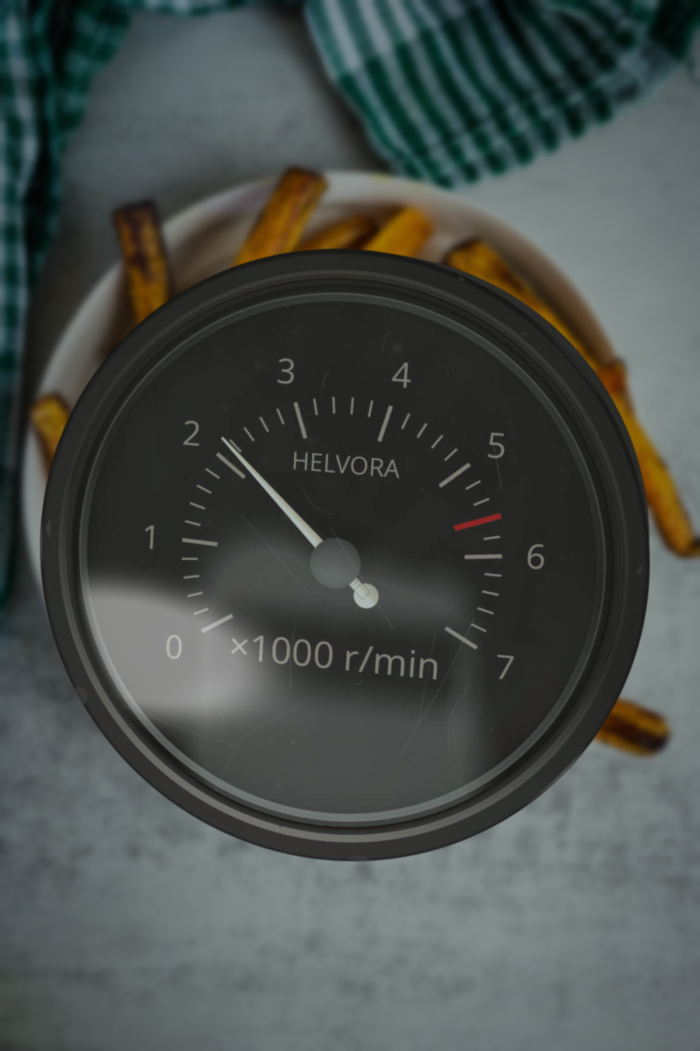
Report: 2200,rpm
